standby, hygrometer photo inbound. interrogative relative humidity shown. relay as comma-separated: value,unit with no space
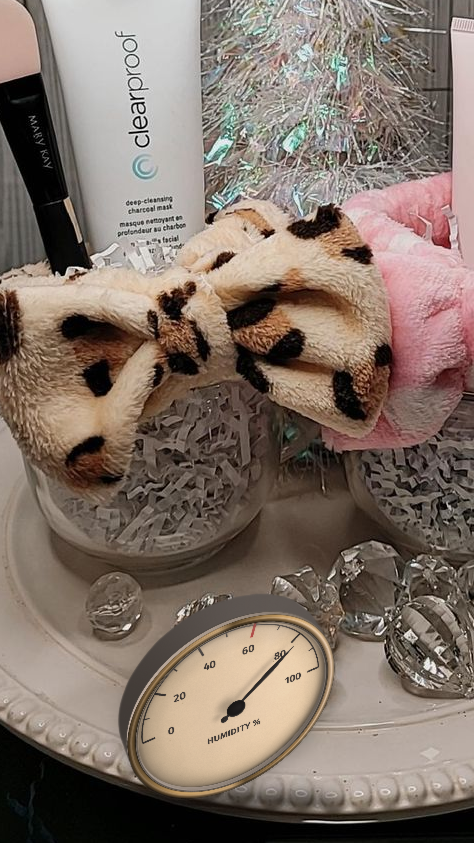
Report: 80,%
